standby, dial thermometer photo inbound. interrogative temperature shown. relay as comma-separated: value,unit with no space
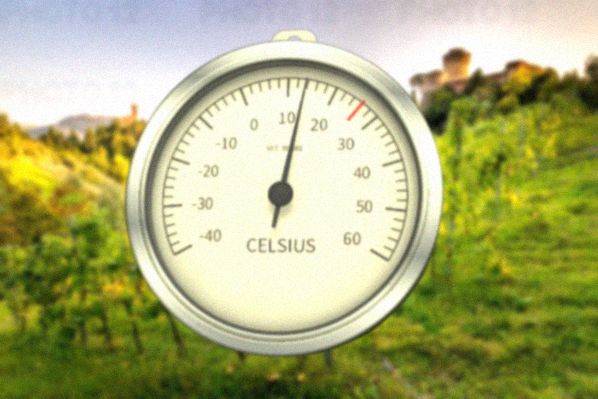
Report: 14,°C
